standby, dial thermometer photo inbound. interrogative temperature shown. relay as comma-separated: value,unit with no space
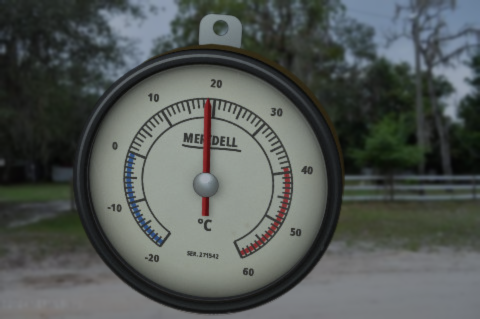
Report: 19,°C
